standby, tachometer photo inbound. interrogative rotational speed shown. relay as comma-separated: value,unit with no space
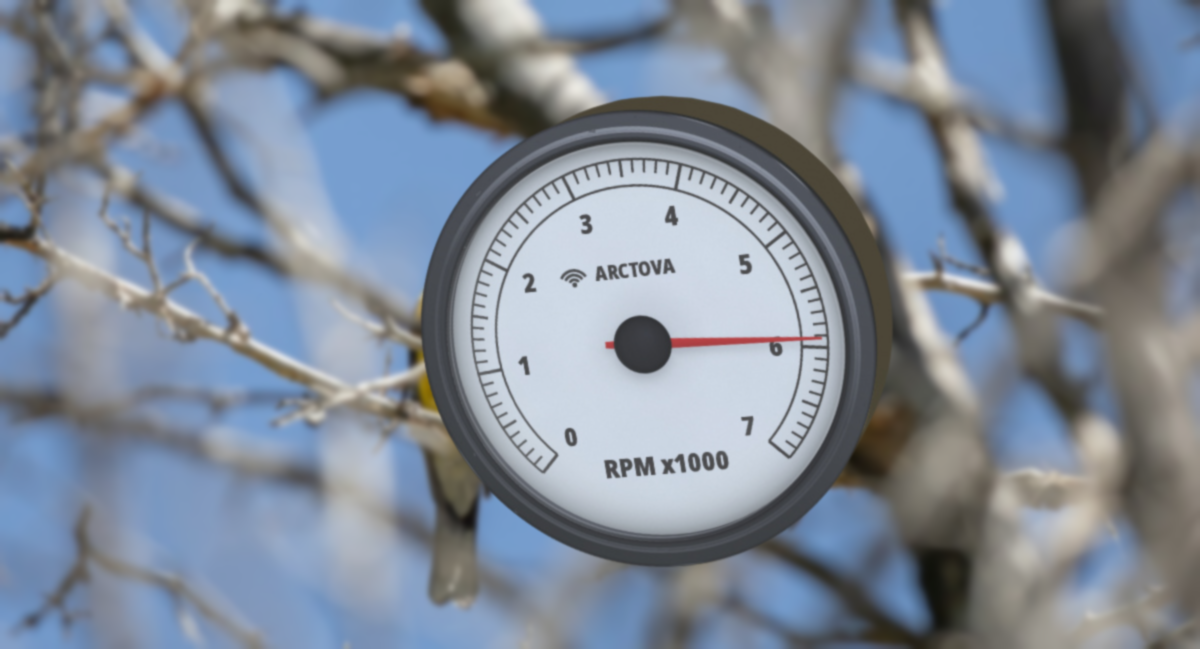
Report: 5900,rpm
